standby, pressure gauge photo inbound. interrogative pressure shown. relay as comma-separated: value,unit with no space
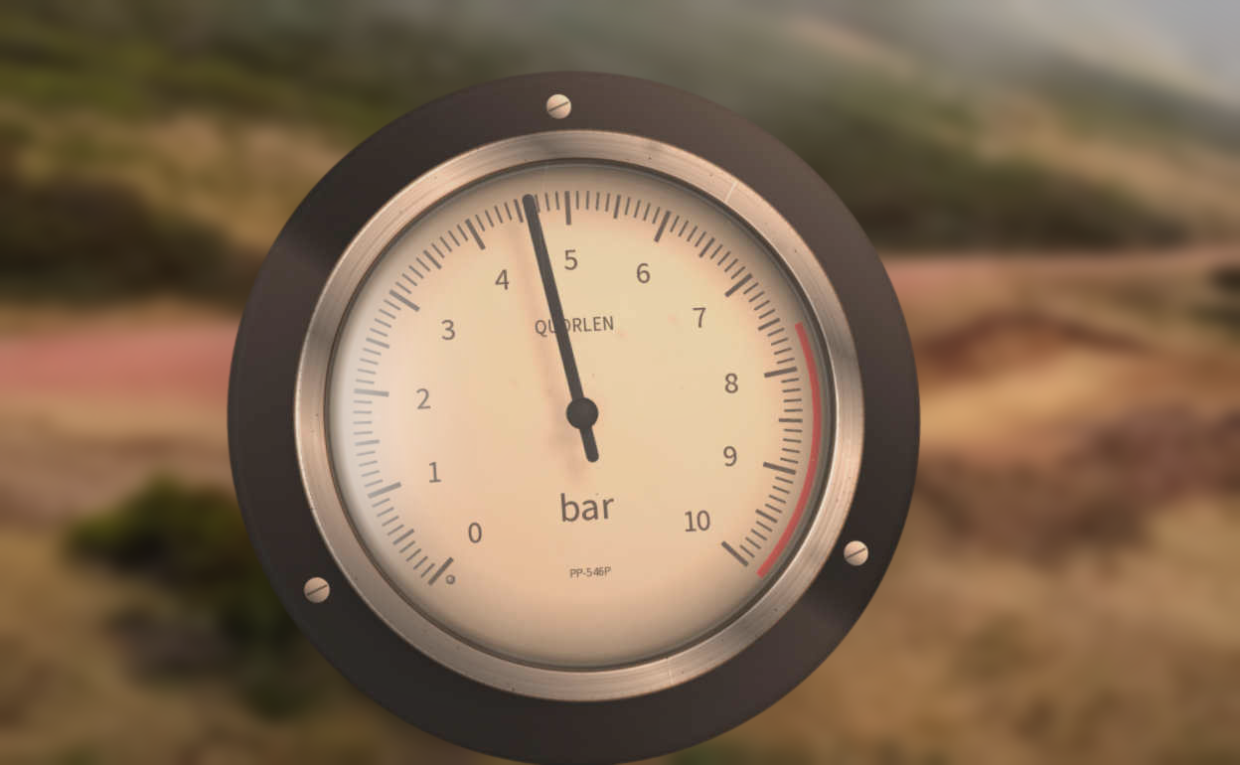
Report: 4.6,bar
